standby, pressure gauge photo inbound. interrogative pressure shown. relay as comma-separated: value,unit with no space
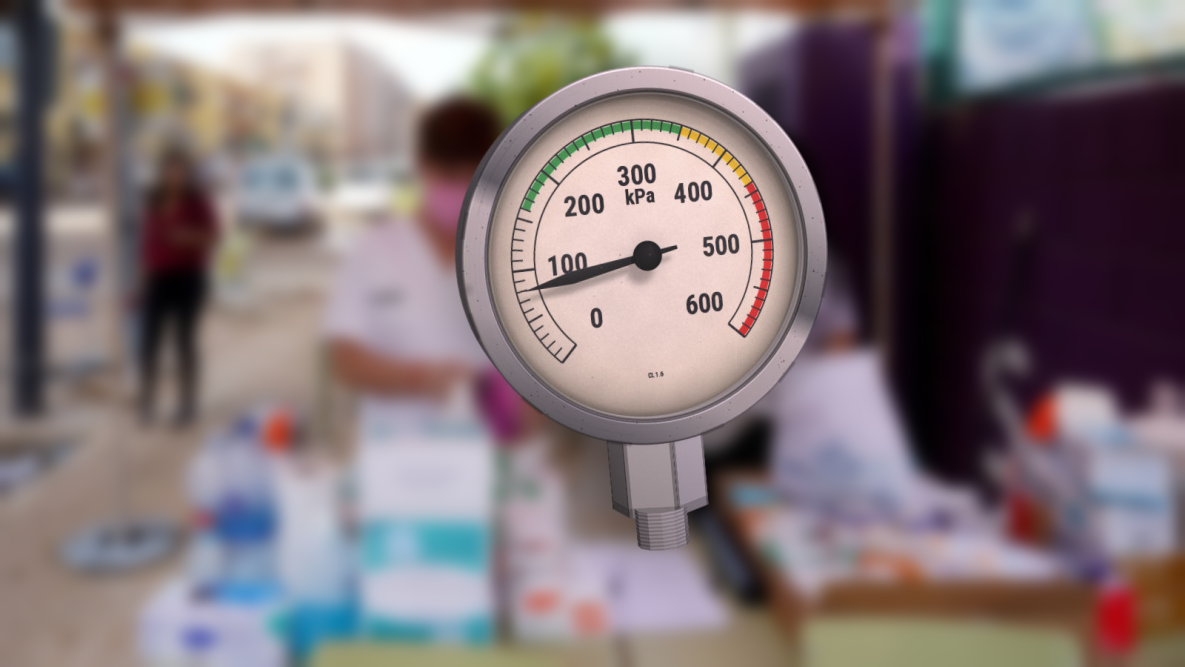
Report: 80,kPa
